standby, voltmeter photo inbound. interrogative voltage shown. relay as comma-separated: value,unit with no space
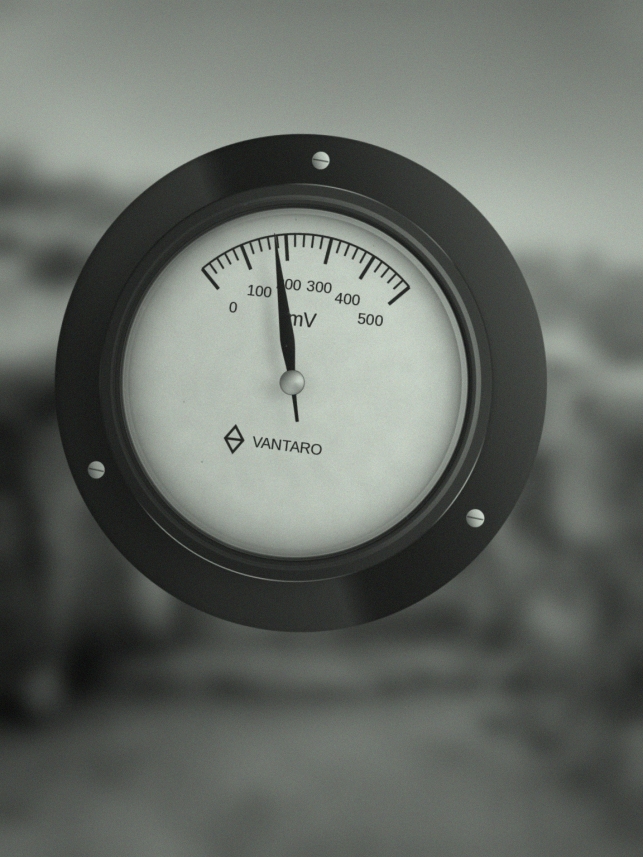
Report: 180,mV
